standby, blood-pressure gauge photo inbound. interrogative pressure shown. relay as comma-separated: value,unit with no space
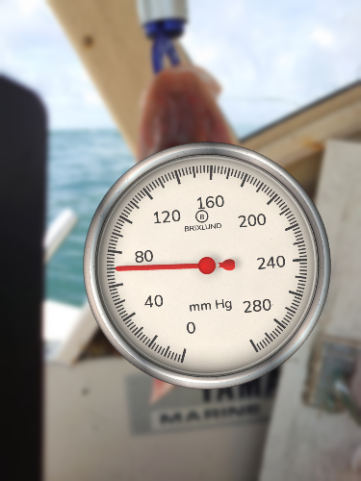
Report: 70,mmHg
